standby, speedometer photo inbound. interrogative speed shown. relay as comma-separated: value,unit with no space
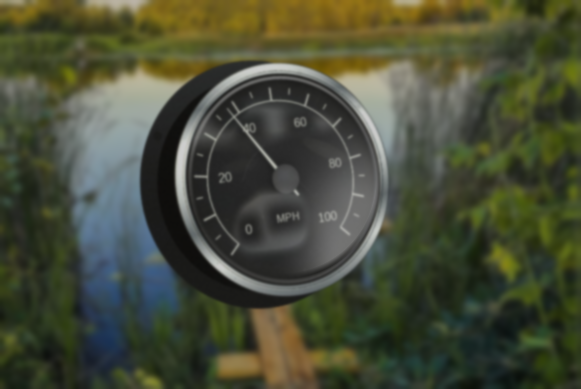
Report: 37.5,mph
